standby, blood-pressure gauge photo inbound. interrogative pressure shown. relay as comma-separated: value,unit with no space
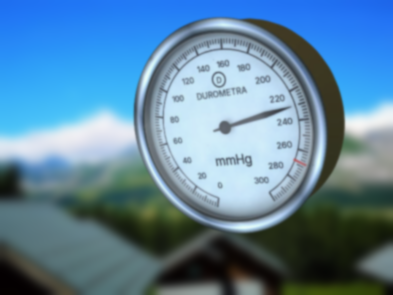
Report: 230,mmHg
